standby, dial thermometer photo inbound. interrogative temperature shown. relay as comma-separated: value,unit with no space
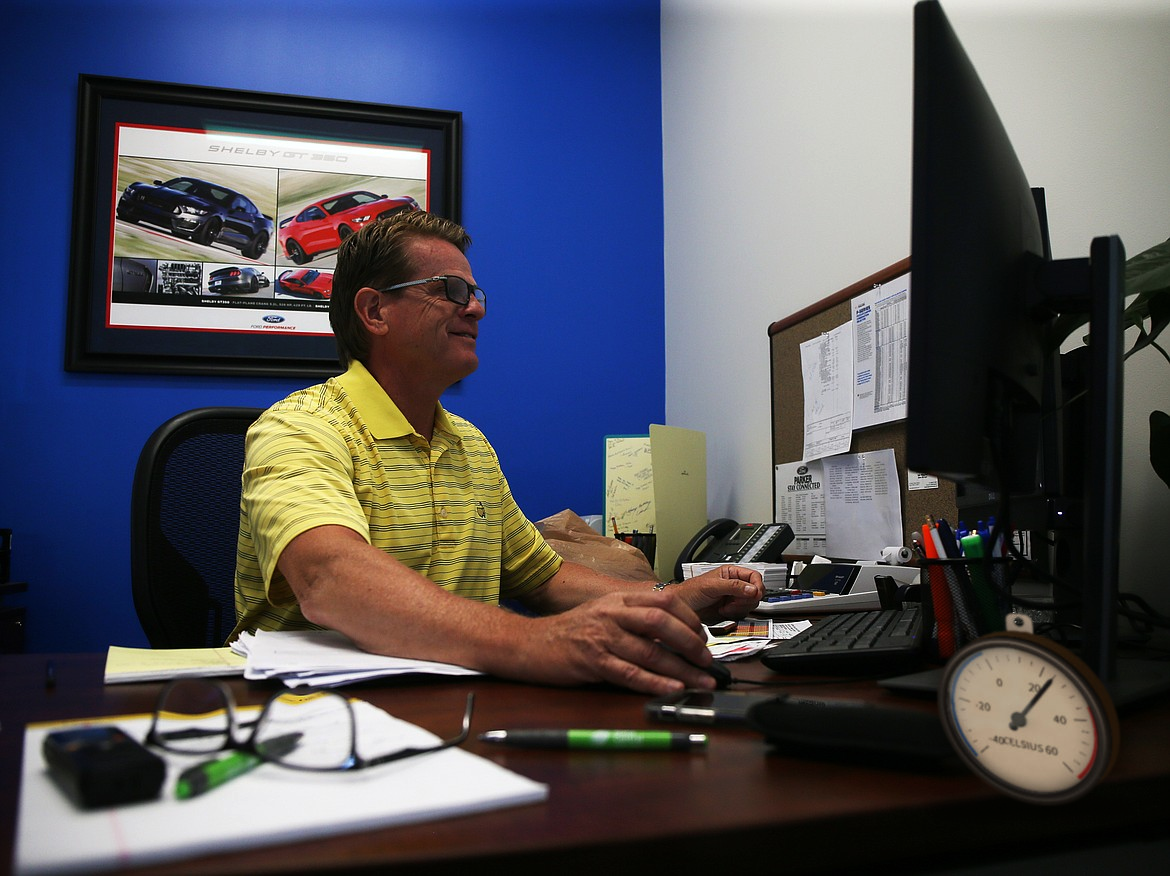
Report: 24,°C
